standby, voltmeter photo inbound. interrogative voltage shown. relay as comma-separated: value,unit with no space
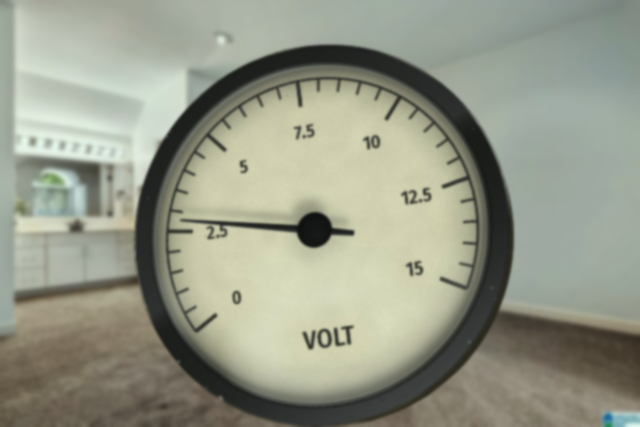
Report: 2.75,V
